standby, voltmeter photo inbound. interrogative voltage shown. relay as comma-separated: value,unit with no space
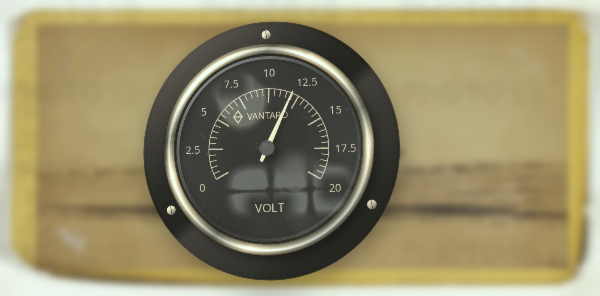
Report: 12,V
